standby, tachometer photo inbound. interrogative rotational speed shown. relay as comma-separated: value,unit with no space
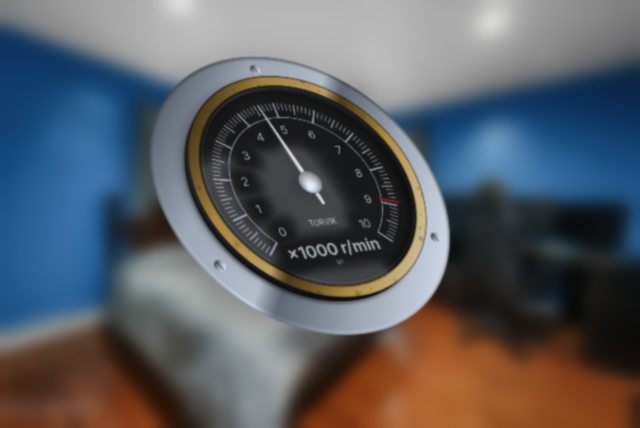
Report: 4500,rpm
